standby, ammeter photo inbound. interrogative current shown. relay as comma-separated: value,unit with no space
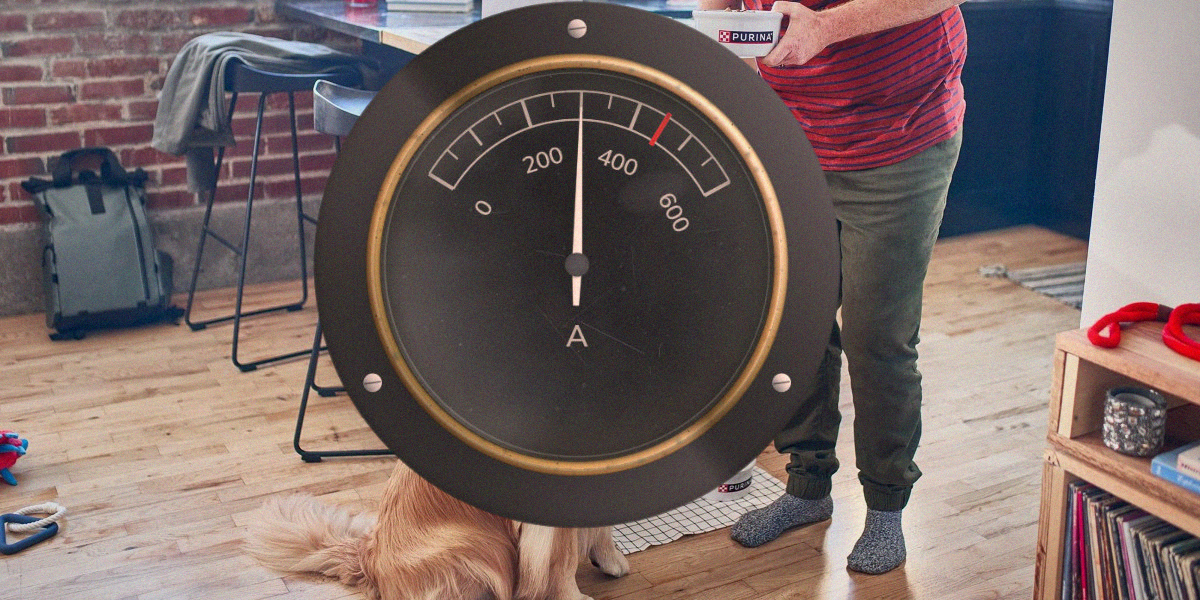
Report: 300,A
